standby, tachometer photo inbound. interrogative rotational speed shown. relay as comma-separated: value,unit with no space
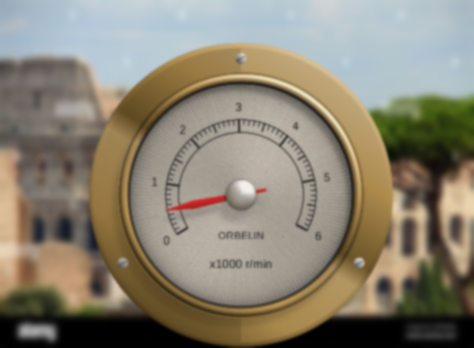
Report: 500,rpm
